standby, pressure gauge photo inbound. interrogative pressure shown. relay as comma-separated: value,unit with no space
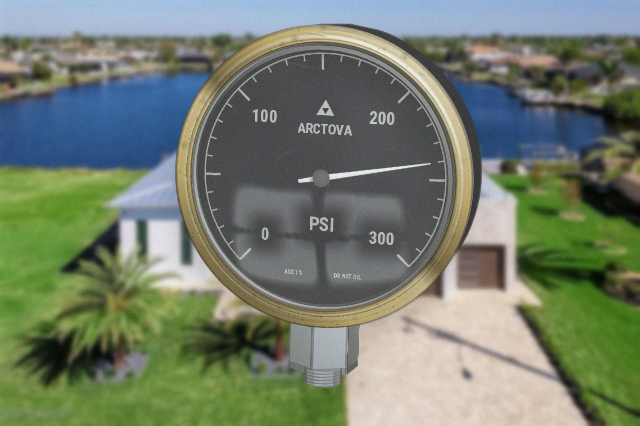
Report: 240,psi
